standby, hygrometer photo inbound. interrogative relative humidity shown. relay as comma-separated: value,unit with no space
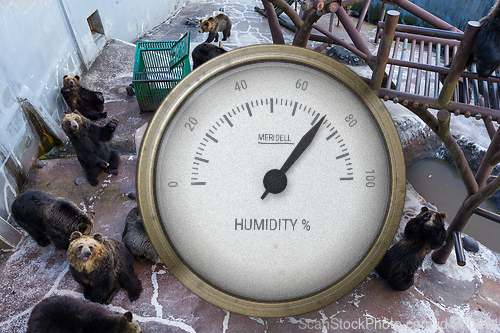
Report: 72,%
